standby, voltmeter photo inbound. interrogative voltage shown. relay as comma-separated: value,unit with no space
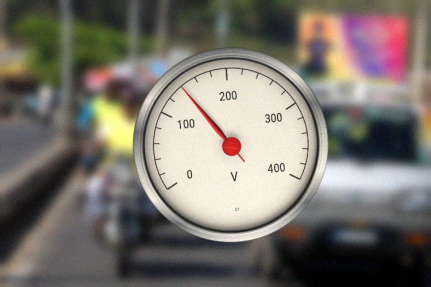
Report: 140,V
